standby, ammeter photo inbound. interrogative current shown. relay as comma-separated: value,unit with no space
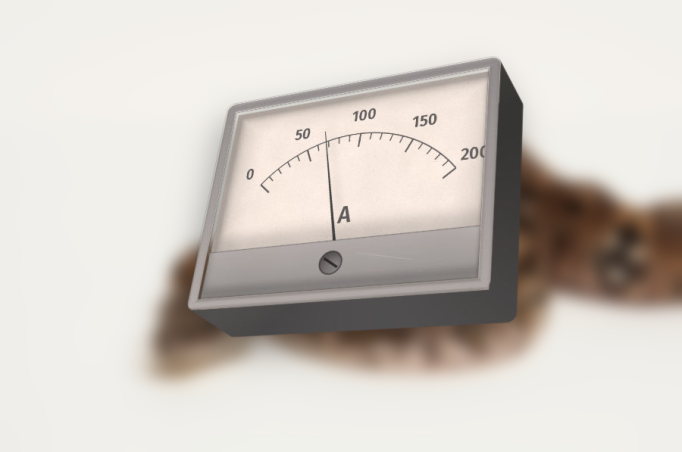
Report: 70,A
